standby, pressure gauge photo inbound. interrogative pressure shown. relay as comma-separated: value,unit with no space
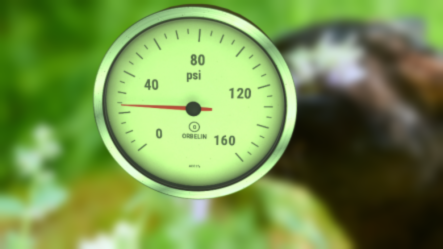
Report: 25,psi
